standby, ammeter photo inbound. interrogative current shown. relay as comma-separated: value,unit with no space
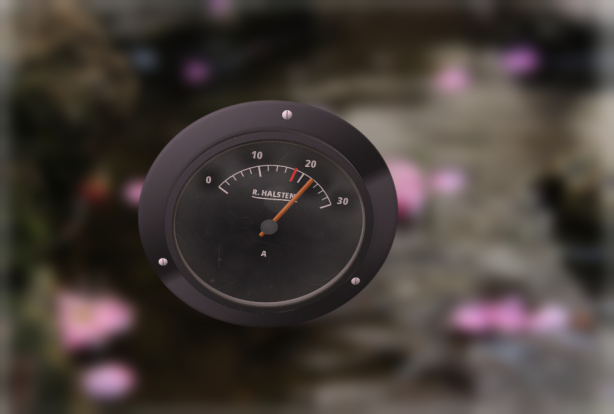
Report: 22,A
